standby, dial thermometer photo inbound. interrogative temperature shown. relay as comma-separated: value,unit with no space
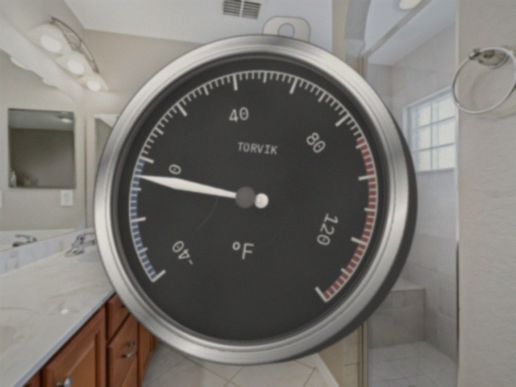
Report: -6,°F
